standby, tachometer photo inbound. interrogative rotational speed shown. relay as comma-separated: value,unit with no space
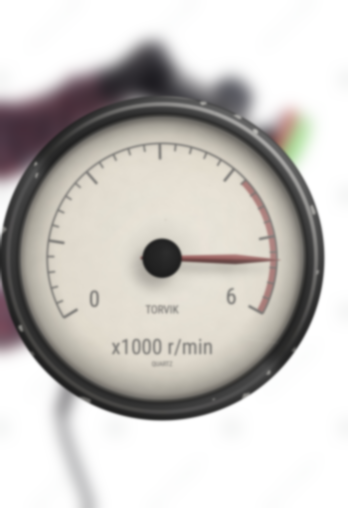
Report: 5300,rpm
